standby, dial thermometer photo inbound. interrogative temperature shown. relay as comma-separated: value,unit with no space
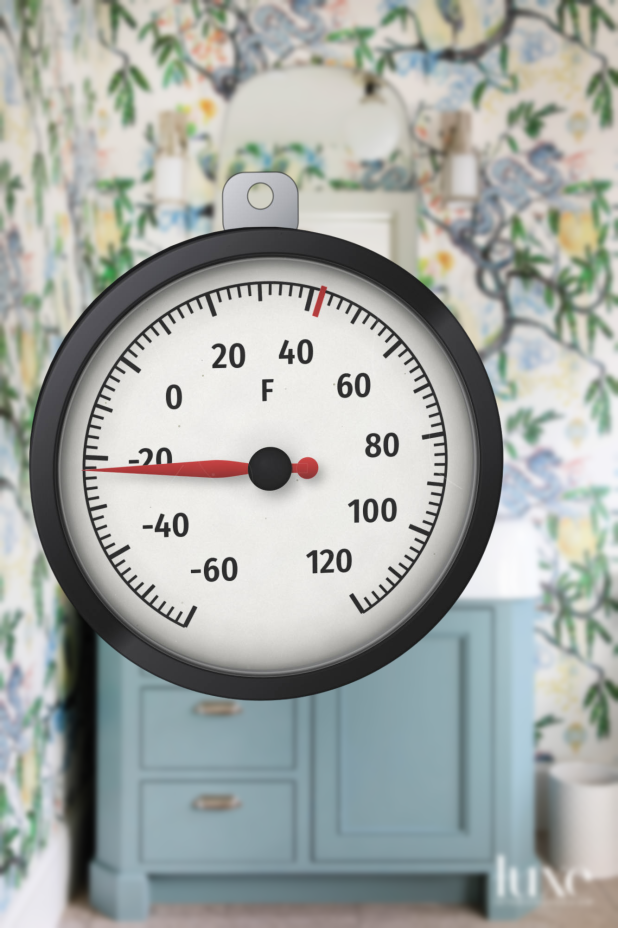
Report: -22,°F
